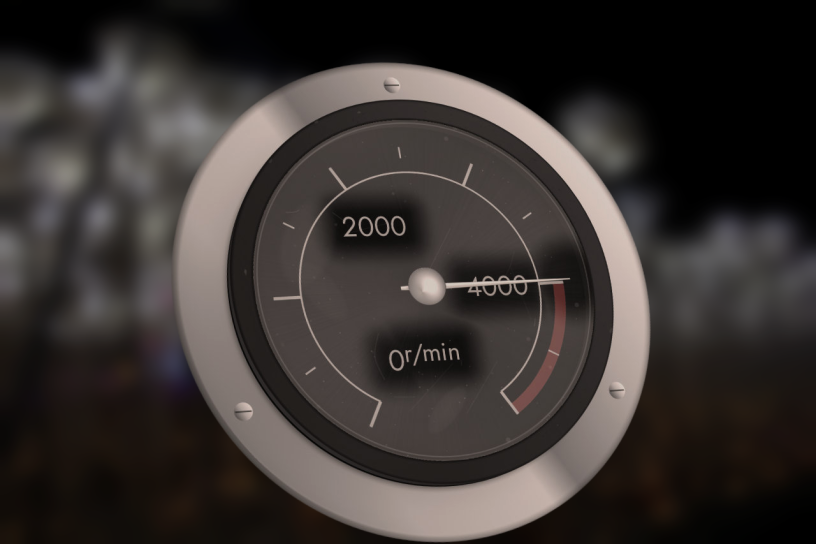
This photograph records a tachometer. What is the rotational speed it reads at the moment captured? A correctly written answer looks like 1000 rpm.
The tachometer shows 4000 rpm
